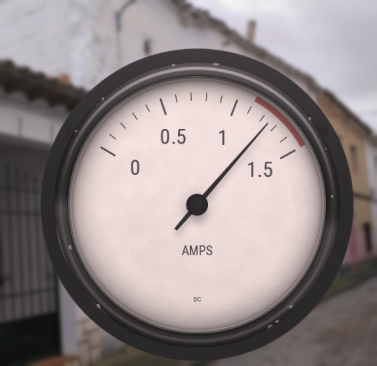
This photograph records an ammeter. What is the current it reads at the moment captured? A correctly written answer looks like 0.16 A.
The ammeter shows 1.25 A
